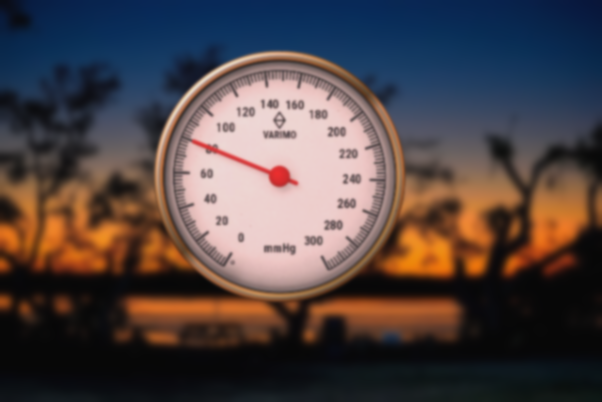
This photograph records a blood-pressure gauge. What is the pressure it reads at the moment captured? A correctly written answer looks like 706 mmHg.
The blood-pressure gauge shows 80 mmHg
